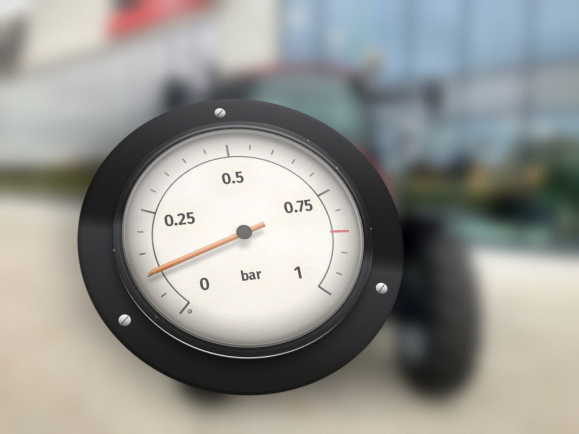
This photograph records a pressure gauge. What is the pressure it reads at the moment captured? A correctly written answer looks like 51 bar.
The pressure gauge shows 0.1 bar
